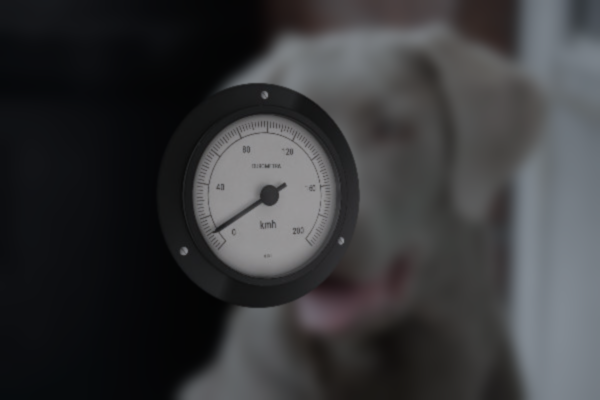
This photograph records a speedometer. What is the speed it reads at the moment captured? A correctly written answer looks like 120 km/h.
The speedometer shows 10 km/h
